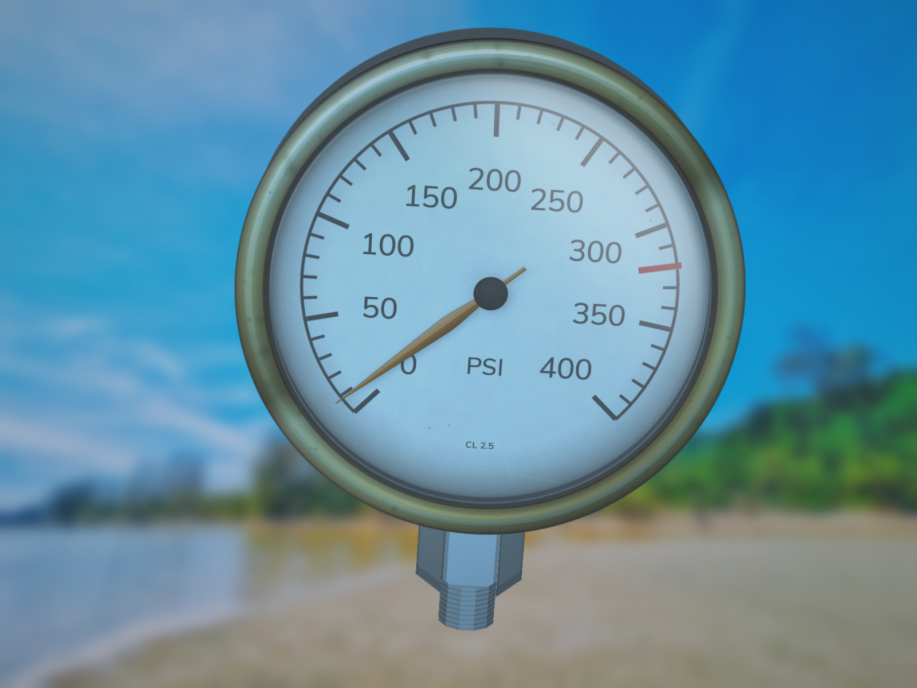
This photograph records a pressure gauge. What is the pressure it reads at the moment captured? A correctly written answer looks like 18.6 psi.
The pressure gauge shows 10 psi
